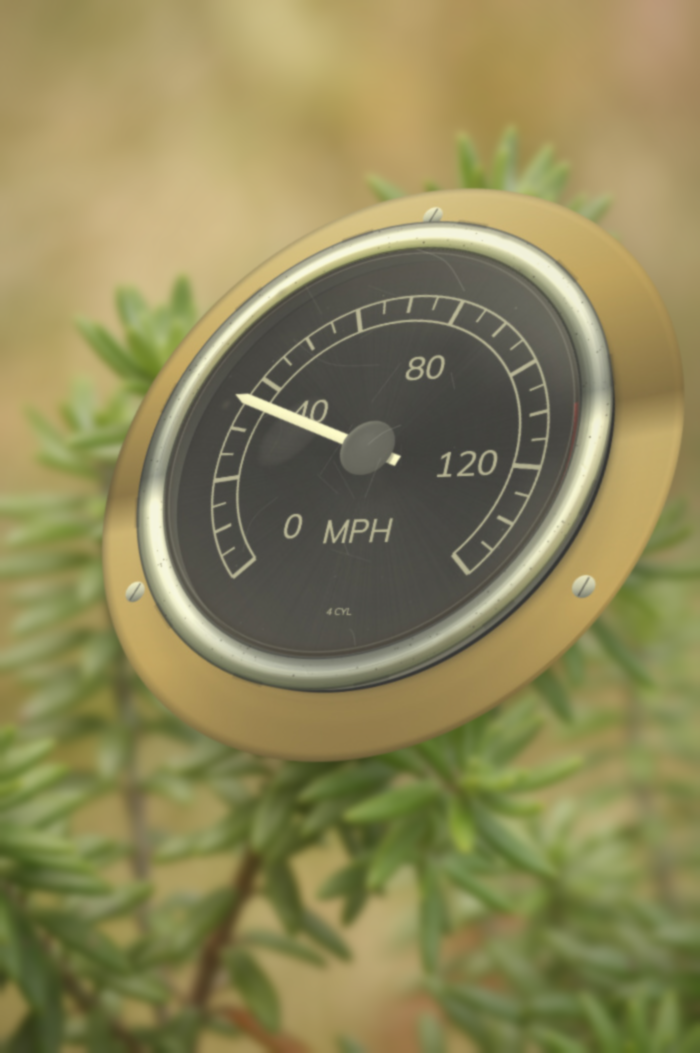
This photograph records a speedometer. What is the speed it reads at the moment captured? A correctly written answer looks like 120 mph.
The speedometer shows 35 mph
